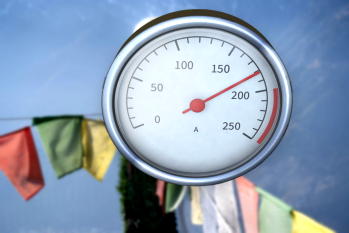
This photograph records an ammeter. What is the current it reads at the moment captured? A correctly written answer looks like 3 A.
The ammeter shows 180 A
